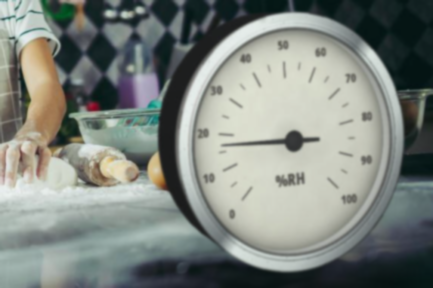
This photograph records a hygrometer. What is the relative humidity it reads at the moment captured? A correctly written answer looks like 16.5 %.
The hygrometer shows 17.5 %
